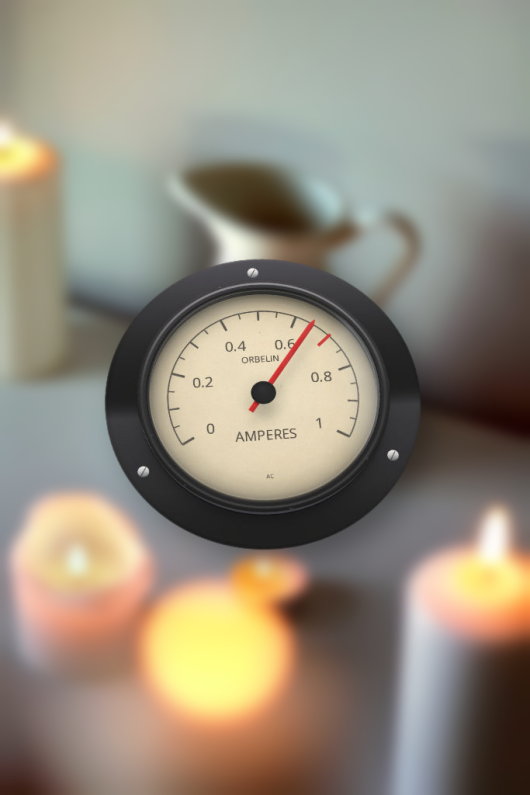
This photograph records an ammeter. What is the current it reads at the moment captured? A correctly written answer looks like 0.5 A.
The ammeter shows 0.65 A
